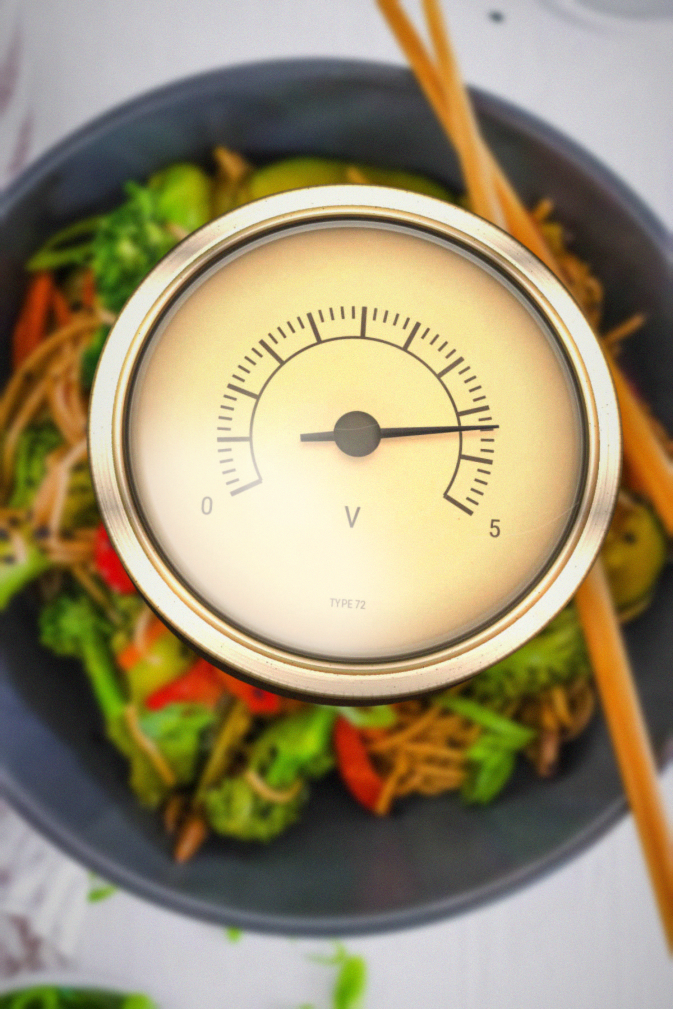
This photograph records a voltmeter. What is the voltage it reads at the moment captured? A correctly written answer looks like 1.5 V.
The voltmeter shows 4.2 V
